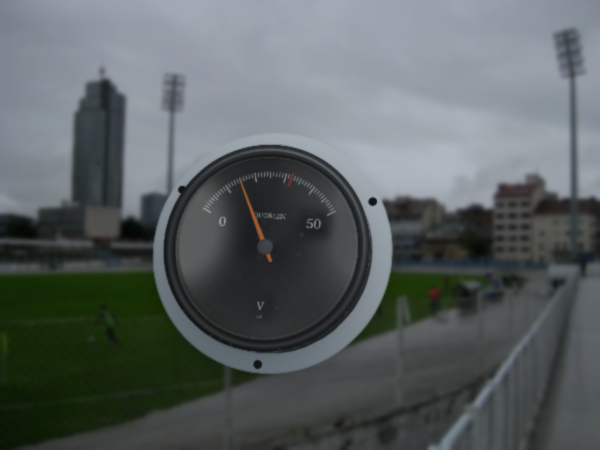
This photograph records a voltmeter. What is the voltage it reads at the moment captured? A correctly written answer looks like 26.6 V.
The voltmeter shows 15 V
